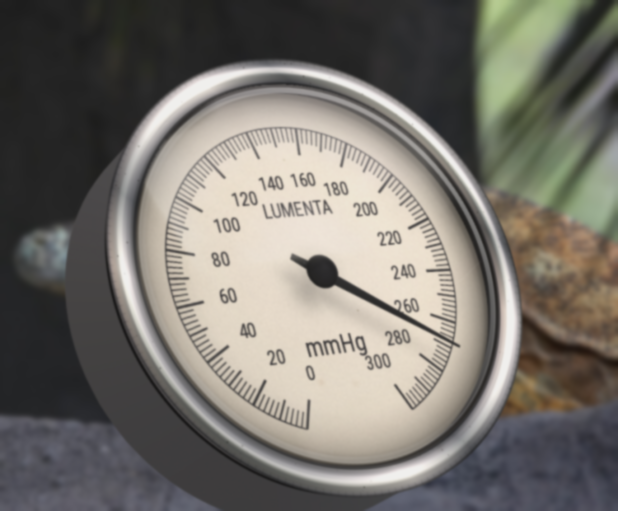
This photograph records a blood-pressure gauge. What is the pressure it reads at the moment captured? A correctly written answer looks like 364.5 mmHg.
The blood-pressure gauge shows 270 mmHg
